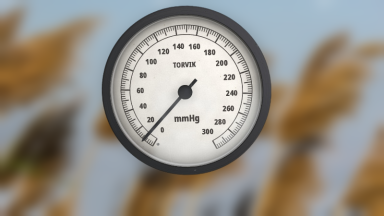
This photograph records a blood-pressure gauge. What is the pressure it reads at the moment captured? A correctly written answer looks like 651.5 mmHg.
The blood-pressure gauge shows 10 mmHg
